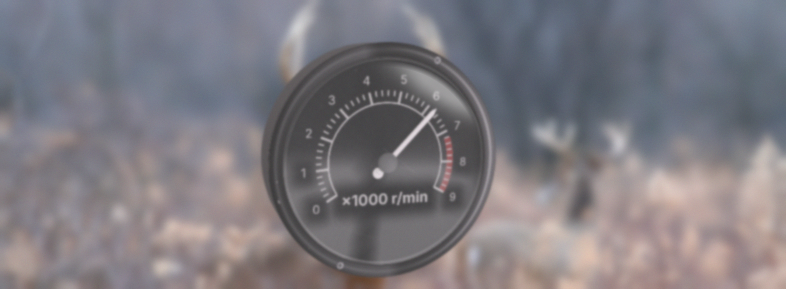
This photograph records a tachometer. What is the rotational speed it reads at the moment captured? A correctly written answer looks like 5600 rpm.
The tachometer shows 6200 rpm
